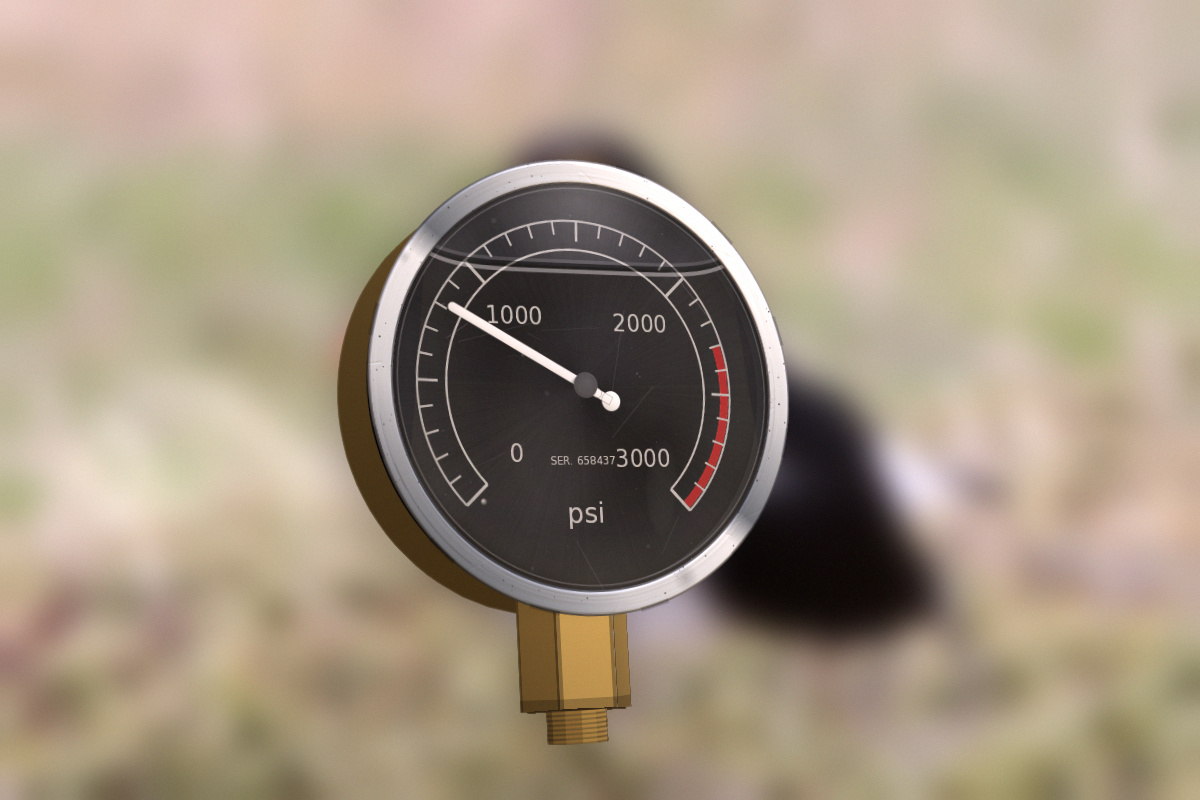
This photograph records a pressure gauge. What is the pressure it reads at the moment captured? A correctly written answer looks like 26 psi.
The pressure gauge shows 800 psi
